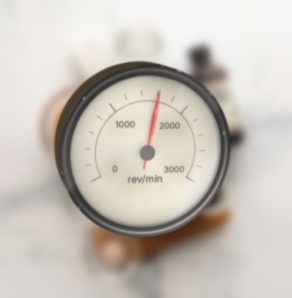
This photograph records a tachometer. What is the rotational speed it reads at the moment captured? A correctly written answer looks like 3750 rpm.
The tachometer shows 1600 rpm
